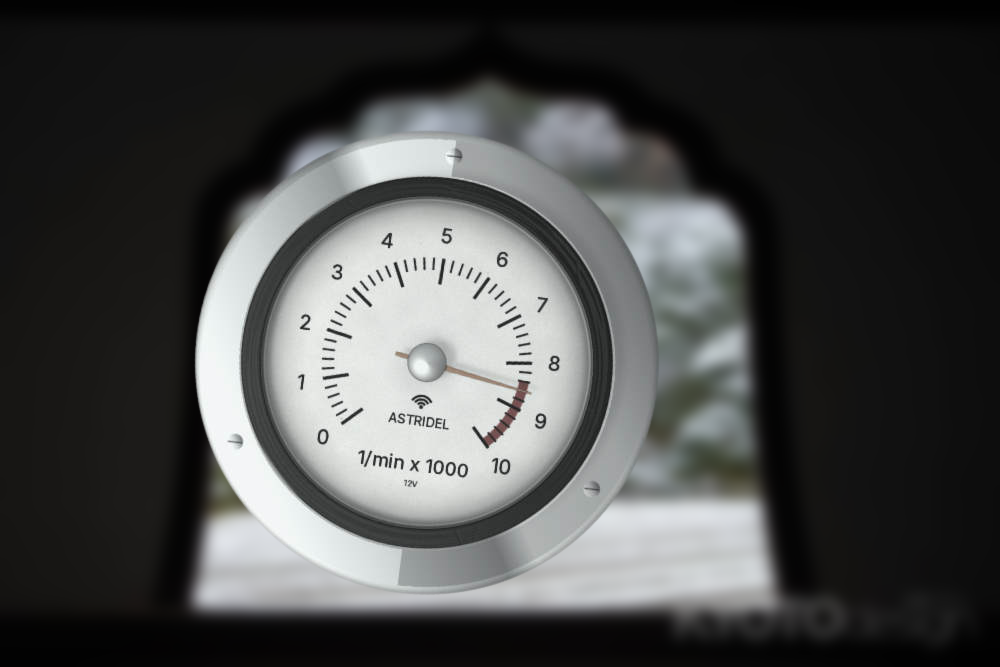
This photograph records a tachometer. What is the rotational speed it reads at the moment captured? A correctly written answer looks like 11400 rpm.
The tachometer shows 8600 rpm
